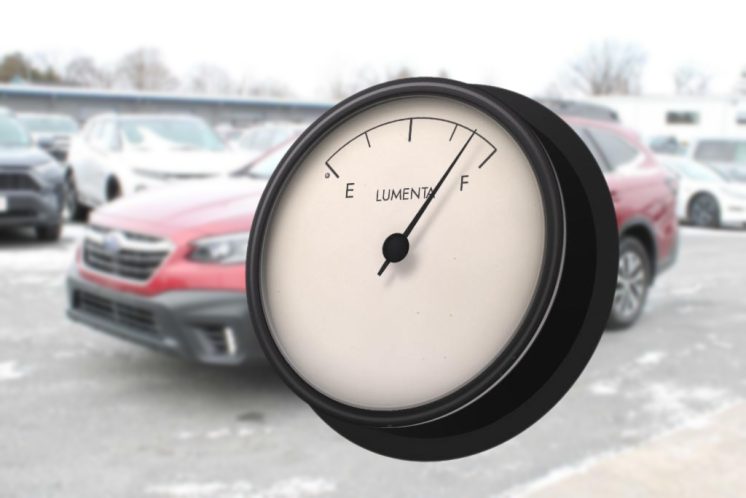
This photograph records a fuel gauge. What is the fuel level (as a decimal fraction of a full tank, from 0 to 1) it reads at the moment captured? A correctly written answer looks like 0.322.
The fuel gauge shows 0.875
